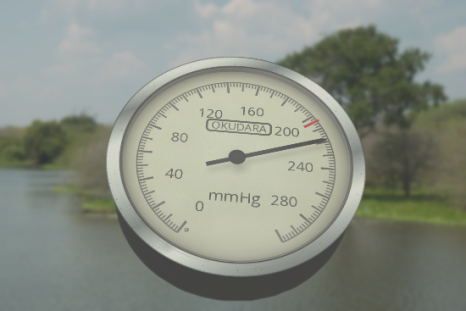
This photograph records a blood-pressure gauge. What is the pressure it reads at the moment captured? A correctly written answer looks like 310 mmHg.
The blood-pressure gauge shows 220 mmHg
